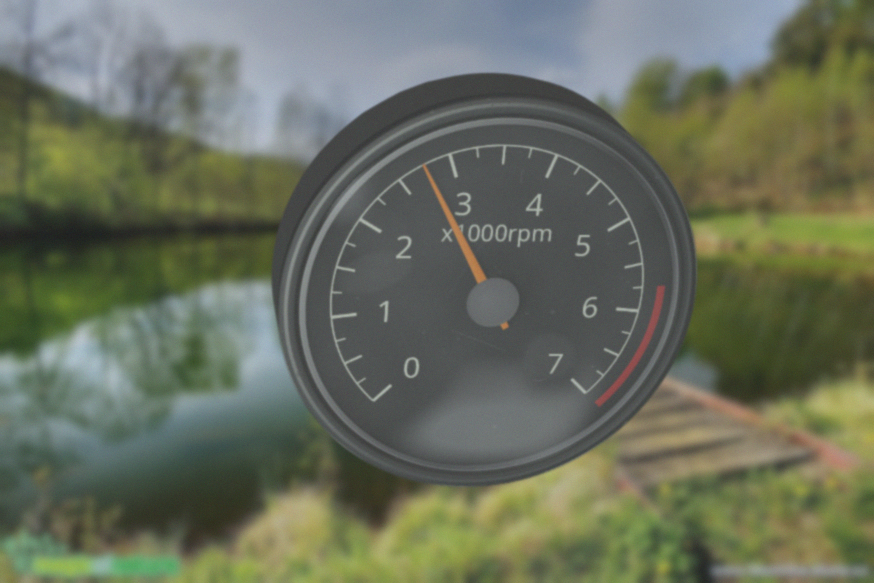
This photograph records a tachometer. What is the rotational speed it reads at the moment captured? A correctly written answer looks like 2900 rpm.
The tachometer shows 2750 rpm
